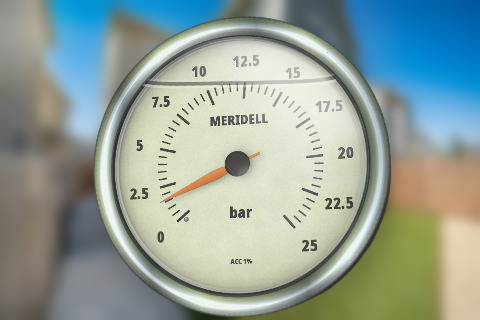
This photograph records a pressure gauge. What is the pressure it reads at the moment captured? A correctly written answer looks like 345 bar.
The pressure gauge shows 1.5 bar
